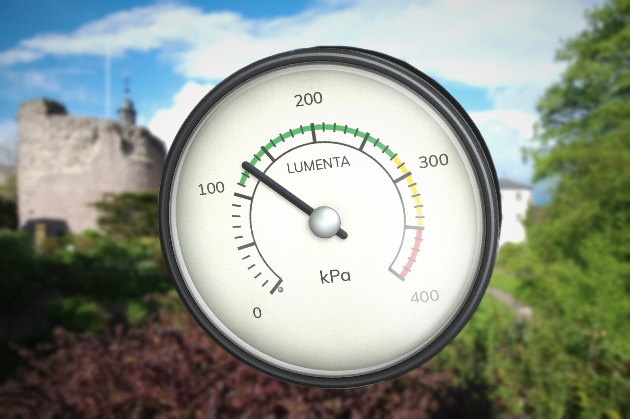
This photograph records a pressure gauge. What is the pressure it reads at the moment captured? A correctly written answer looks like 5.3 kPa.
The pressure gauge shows 130 kPa
